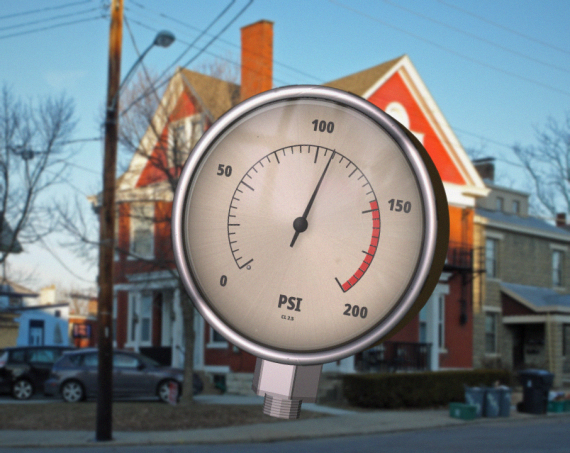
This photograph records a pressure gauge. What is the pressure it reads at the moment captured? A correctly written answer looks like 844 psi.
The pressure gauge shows 110 psi
